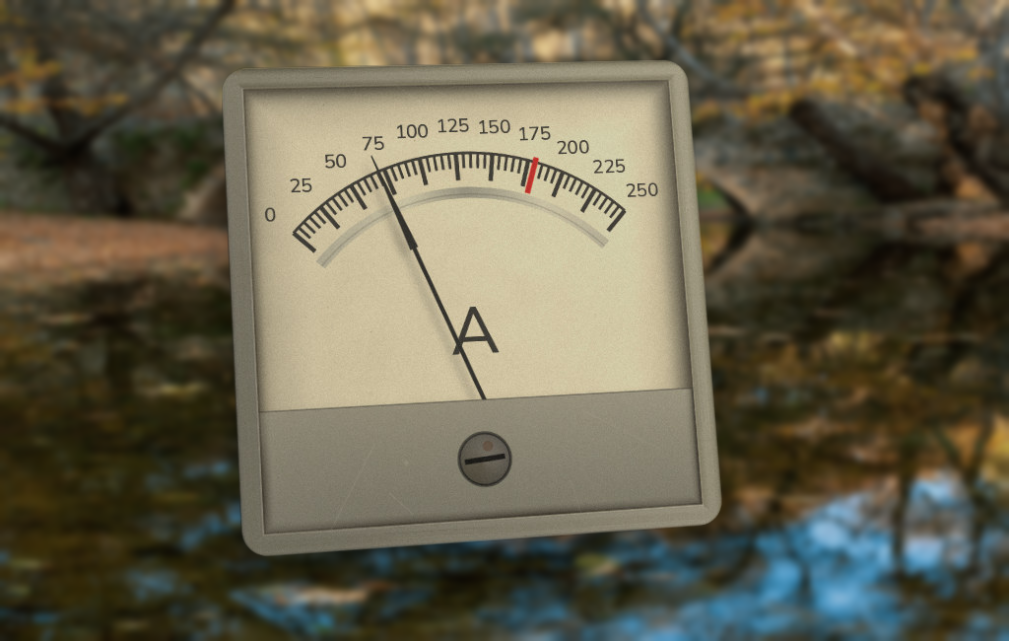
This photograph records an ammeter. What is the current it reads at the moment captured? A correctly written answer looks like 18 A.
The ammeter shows 70 A
